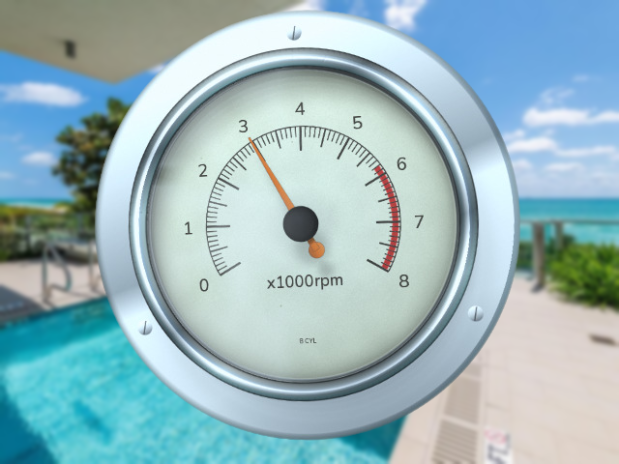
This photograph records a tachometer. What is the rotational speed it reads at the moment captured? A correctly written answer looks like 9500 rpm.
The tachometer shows 3000 rpm
